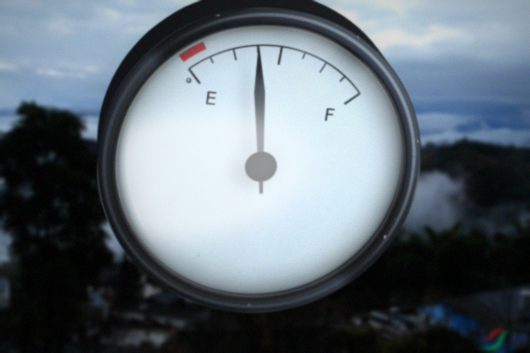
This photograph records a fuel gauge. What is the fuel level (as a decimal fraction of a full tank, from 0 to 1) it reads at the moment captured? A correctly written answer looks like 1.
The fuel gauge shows 0.375
